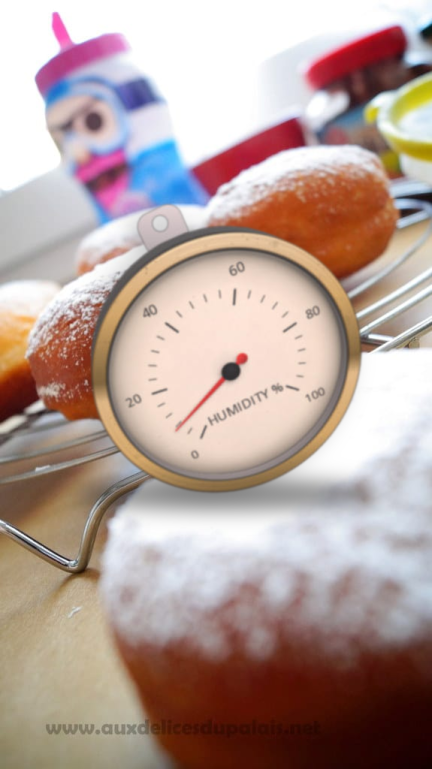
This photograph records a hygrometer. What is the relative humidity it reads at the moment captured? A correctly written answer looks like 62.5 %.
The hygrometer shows 8 %
